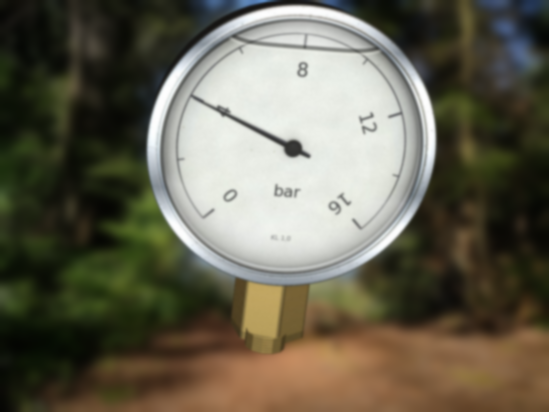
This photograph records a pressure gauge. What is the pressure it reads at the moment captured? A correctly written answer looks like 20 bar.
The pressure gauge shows 4 bar
